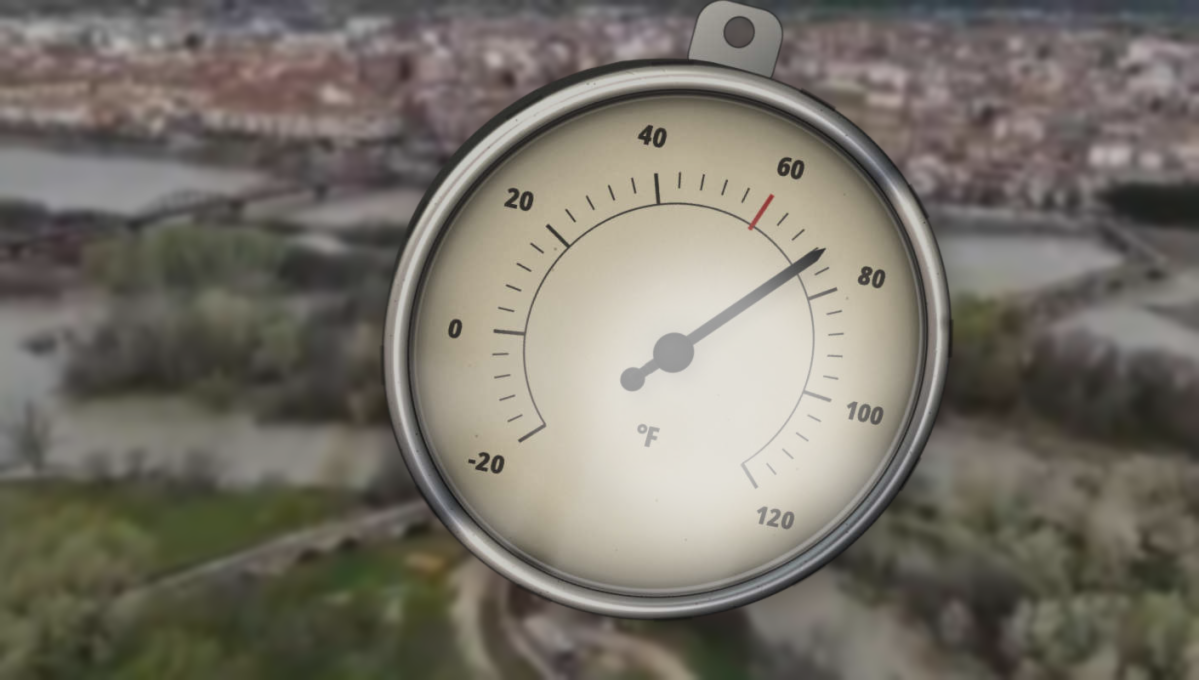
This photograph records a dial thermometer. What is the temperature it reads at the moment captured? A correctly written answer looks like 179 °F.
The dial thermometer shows 72 °F
